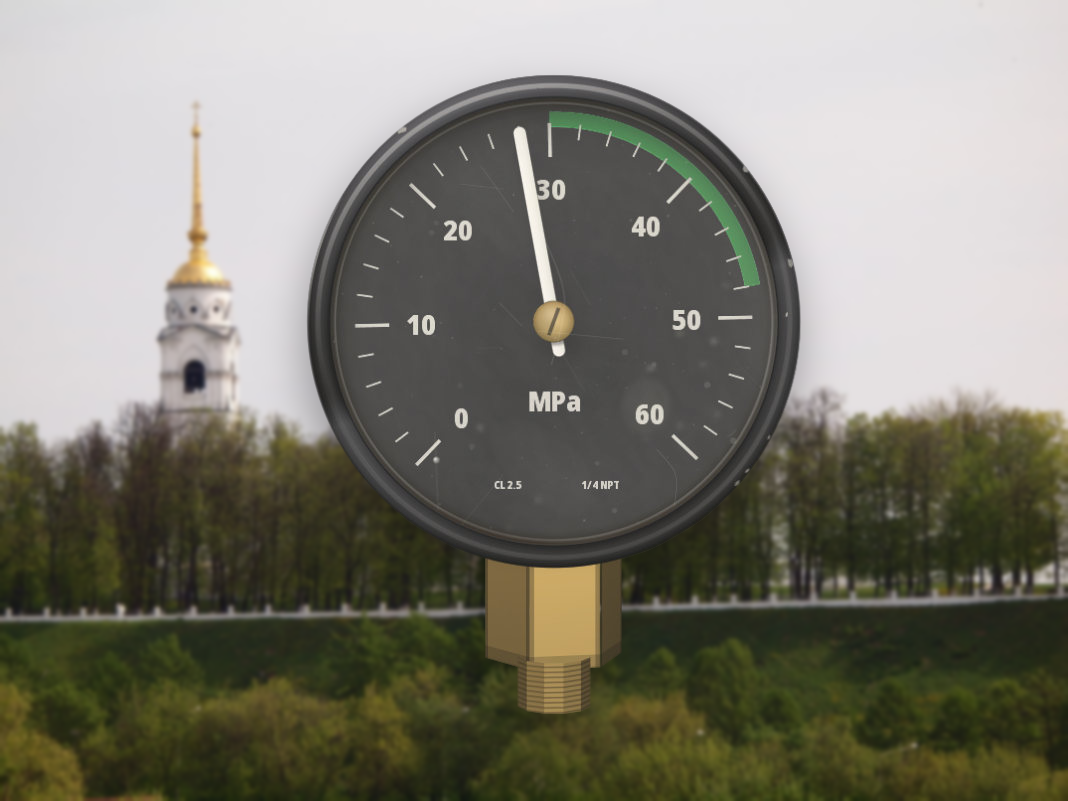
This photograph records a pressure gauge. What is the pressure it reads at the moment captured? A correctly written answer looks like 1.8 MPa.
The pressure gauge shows 28 MPa
